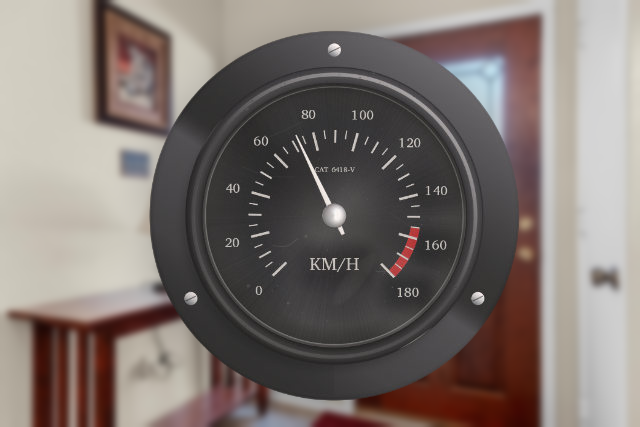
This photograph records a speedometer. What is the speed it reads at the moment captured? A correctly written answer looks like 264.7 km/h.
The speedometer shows 72.5 km/h
